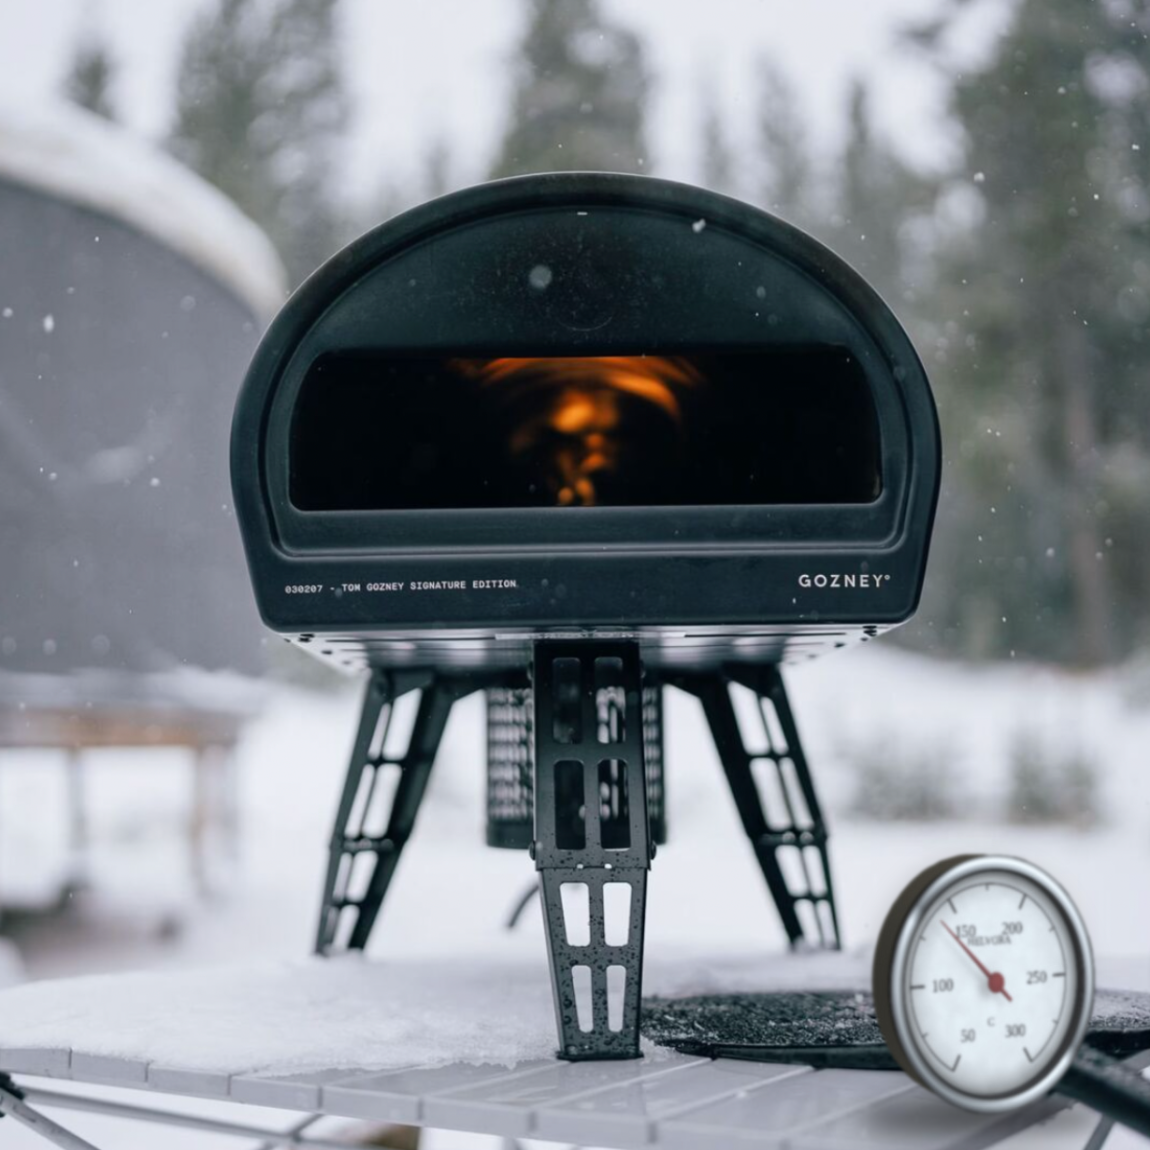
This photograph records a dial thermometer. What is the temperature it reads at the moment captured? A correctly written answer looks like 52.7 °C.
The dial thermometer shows 137.5 °C
